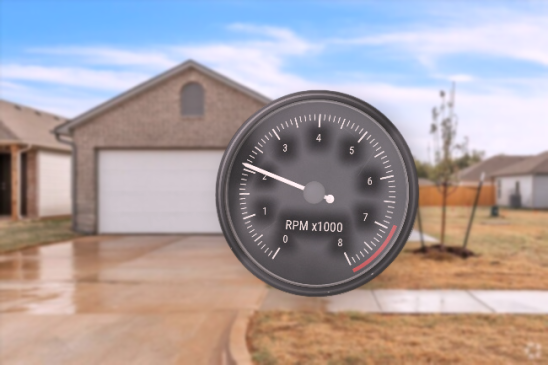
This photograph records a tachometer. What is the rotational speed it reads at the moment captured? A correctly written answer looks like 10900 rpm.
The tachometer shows 2100 rpm
